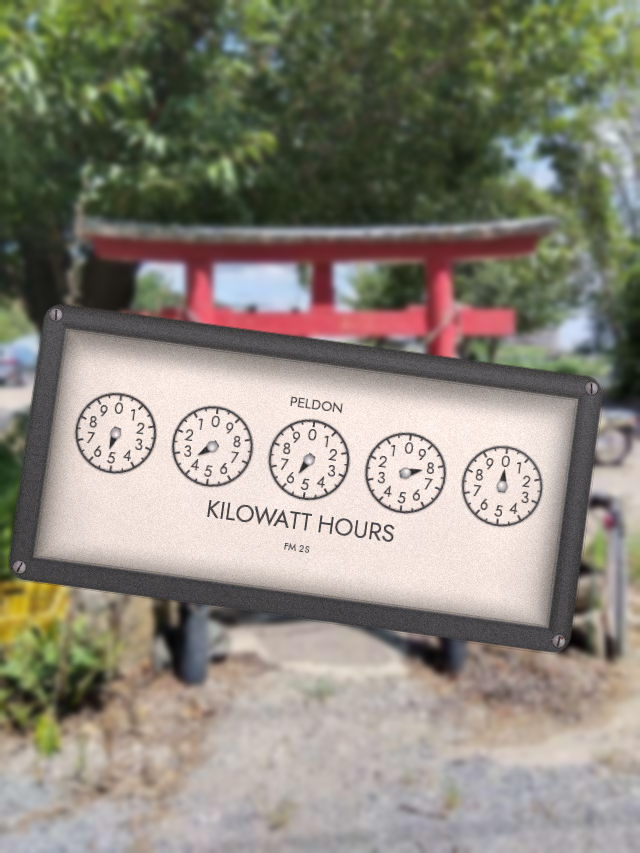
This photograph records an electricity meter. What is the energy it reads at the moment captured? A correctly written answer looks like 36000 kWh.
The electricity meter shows 53580 kWh
